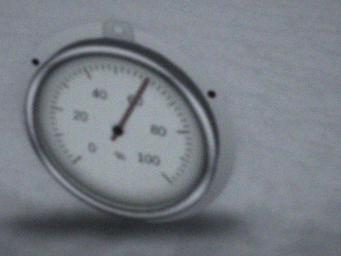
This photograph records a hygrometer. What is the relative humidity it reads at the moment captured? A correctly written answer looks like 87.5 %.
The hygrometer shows 60 %
